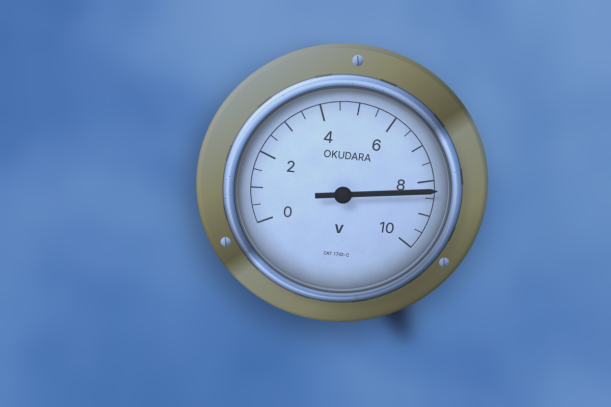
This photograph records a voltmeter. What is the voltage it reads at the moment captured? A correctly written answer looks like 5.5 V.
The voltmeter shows 8.25 V
